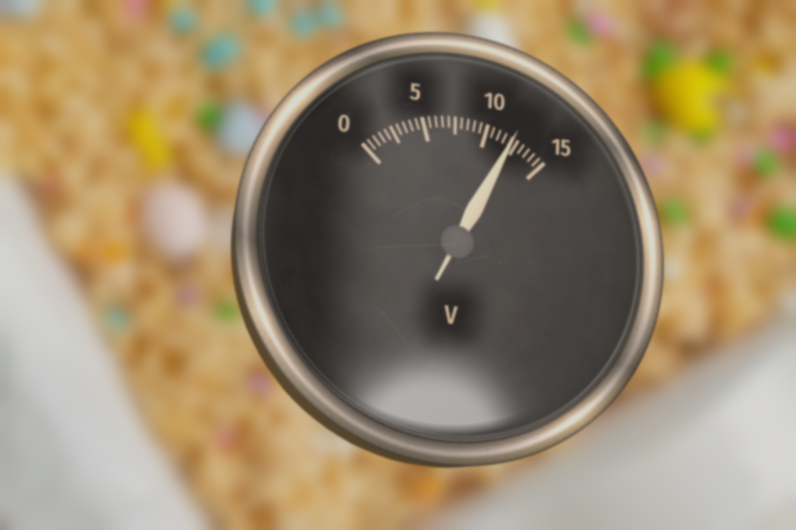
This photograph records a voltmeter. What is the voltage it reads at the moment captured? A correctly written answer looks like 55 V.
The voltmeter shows 12 V
